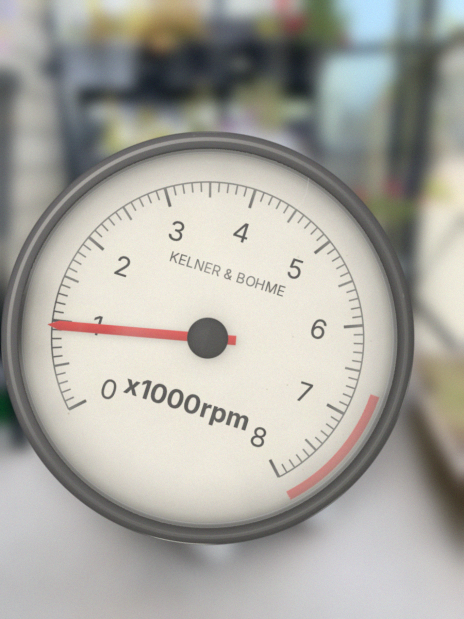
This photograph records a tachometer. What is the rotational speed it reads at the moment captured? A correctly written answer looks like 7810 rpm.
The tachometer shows 950 rpm
